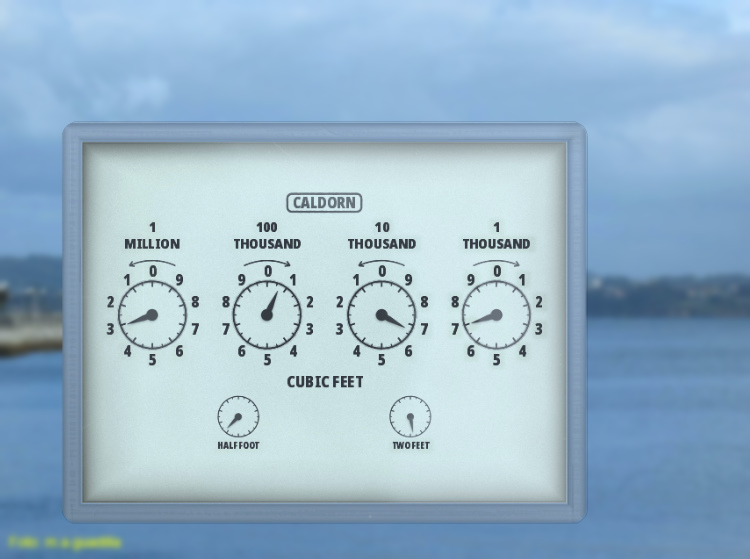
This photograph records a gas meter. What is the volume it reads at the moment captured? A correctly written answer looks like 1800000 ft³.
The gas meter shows 306700 ft³
